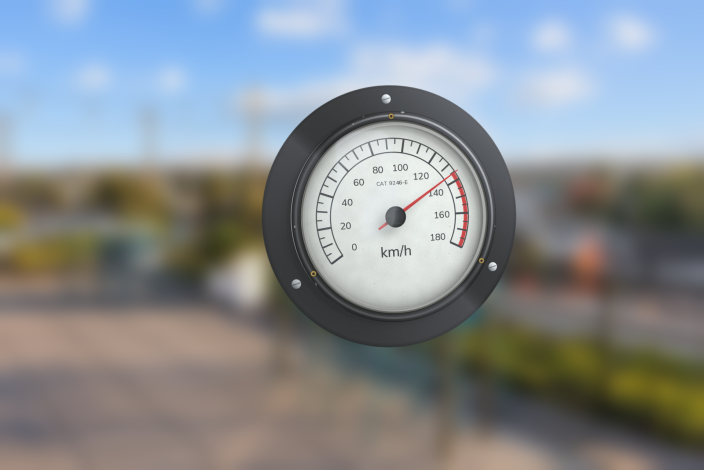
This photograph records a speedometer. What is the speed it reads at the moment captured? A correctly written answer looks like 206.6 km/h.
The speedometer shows 135 km/h
